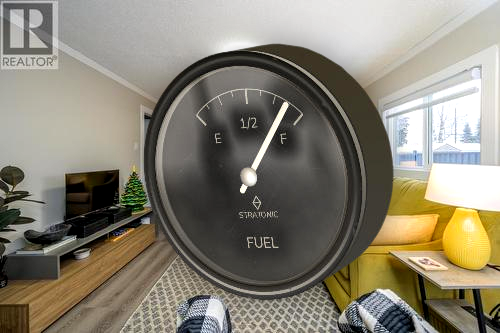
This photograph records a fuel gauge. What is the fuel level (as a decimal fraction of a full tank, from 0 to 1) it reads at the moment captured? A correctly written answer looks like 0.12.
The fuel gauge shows 0.875
